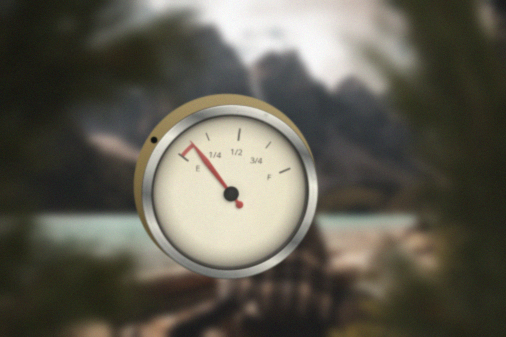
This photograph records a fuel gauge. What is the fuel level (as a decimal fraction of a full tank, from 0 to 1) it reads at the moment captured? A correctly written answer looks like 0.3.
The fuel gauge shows 0.125
